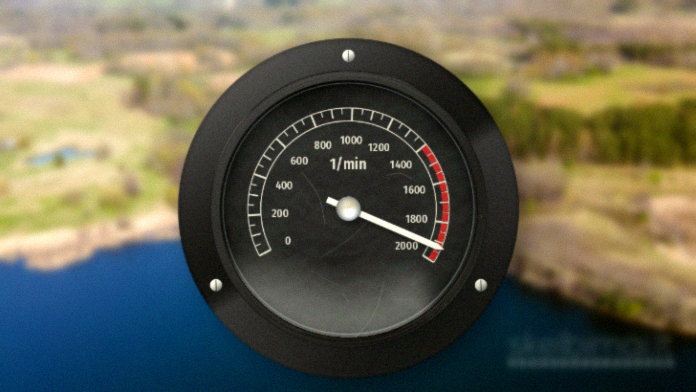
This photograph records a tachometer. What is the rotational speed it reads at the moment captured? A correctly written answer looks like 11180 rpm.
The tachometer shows 1925 rpm
